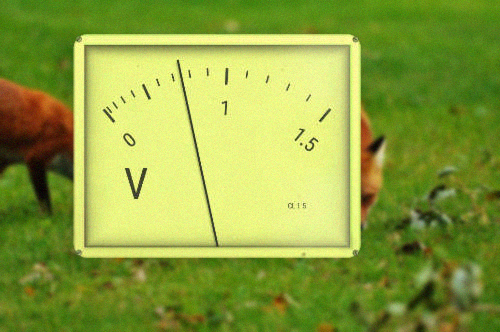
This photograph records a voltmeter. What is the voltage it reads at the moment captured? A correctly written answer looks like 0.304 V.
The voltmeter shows 0.75 V
